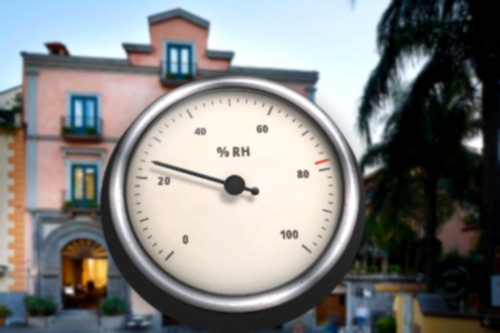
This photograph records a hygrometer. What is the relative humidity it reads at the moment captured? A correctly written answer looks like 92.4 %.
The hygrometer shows 24 %
